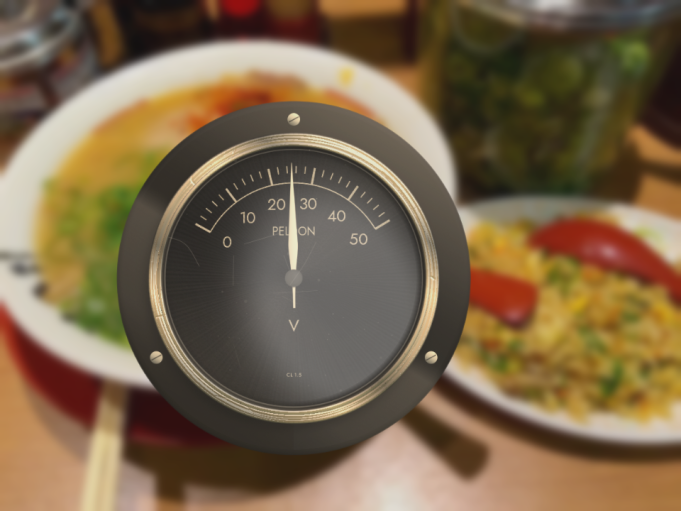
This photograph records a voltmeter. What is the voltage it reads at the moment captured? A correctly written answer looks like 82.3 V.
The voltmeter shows 25 V
